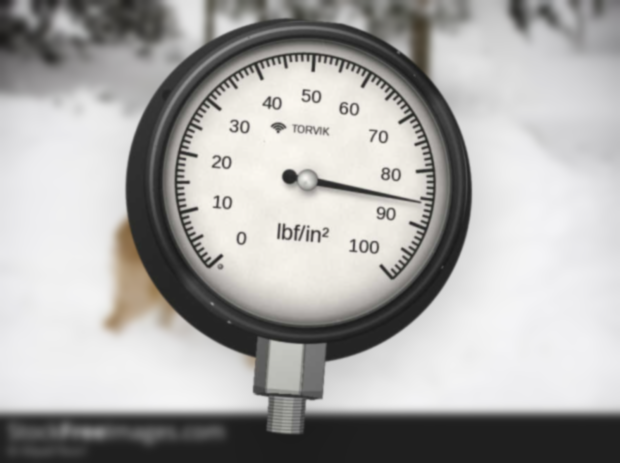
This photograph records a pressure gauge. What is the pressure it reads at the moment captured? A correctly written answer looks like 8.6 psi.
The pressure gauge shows 86 psi
